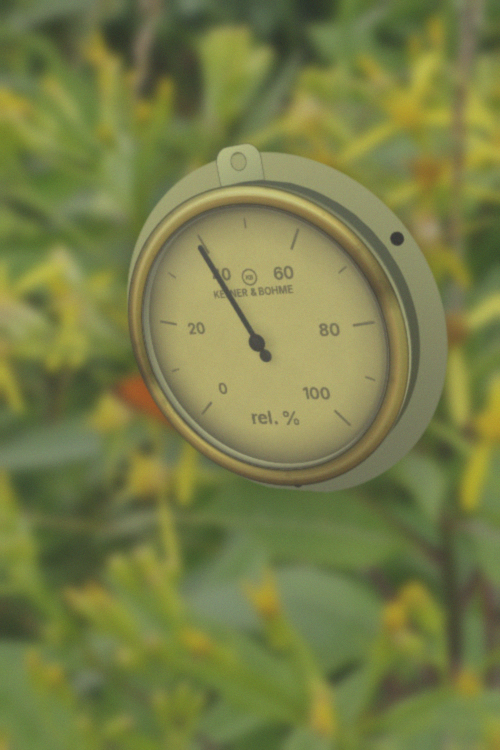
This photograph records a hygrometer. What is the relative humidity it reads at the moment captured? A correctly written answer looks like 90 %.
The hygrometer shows 40 %
